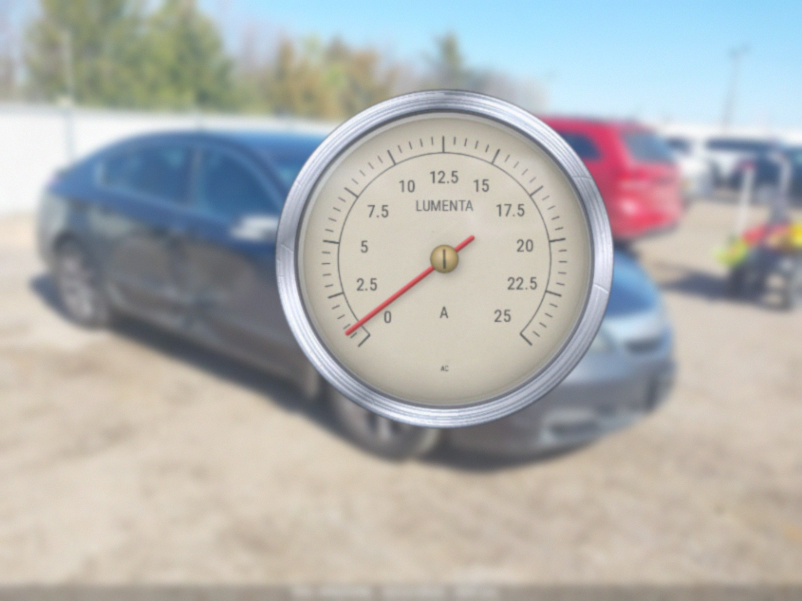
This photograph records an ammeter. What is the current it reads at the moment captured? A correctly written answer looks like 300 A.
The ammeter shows 0.75 A
